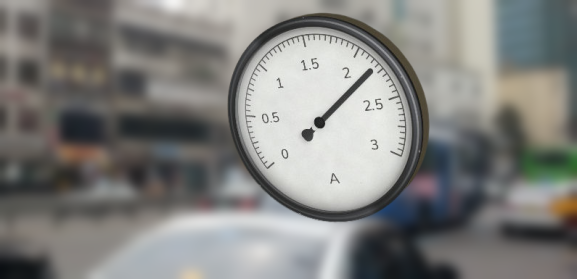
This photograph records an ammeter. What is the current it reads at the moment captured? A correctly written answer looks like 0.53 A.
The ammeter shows 2.2 A
